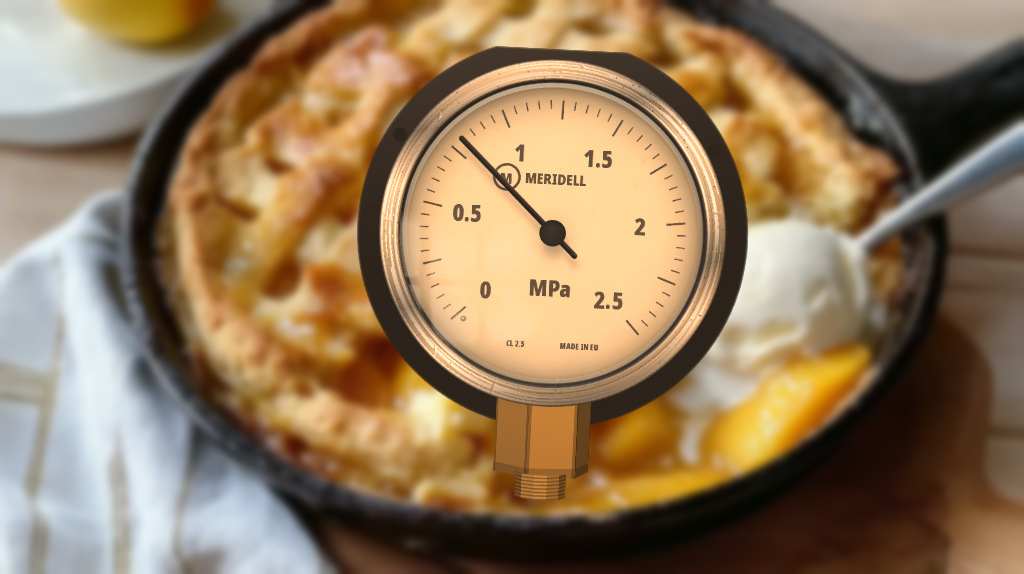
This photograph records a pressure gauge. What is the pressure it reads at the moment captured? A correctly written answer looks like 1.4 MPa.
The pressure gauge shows 0.8 MPa
